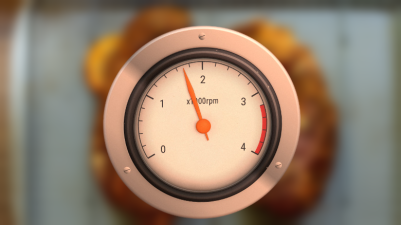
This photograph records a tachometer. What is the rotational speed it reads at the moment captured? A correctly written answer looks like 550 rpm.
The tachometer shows 1700 rpm
